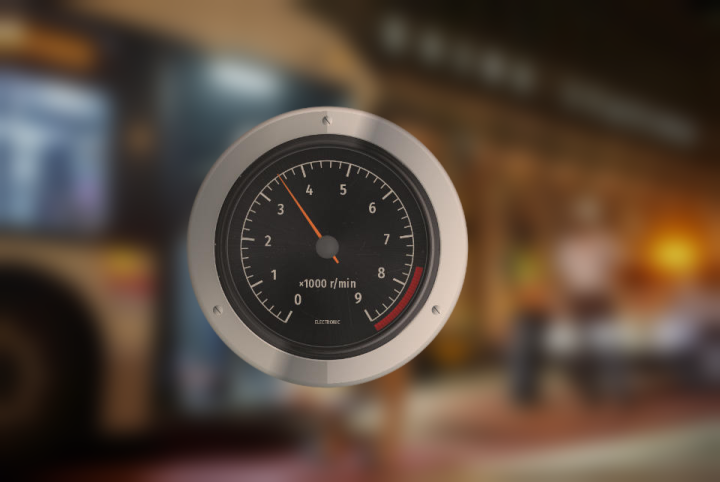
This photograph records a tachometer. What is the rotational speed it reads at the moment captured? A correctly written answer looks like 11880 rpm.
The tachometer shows 3500 rpm
